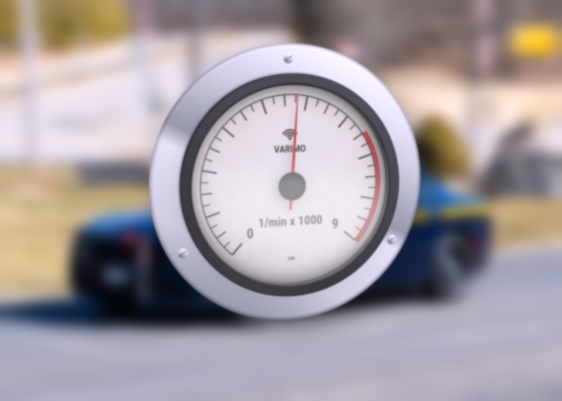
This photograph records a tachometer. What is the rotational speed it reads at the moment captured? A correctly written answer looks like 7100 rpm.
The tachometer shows 4750 rpm
